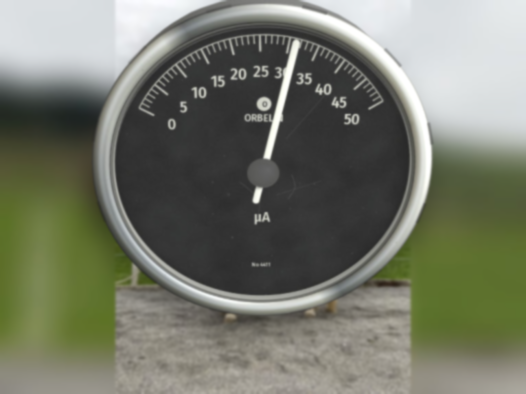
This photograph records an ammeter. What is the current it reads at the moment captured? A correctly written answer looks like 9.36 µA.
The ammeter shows 31 µA
